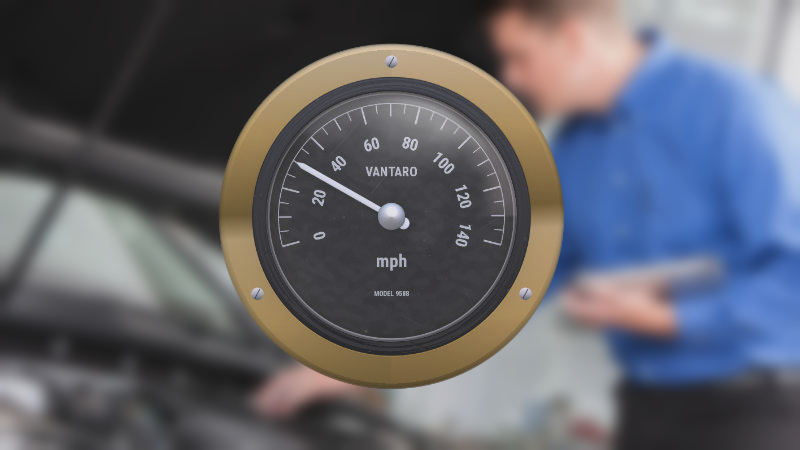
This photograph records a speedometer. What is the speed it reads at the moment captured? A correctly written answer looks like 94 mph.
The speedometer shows 30 mph
